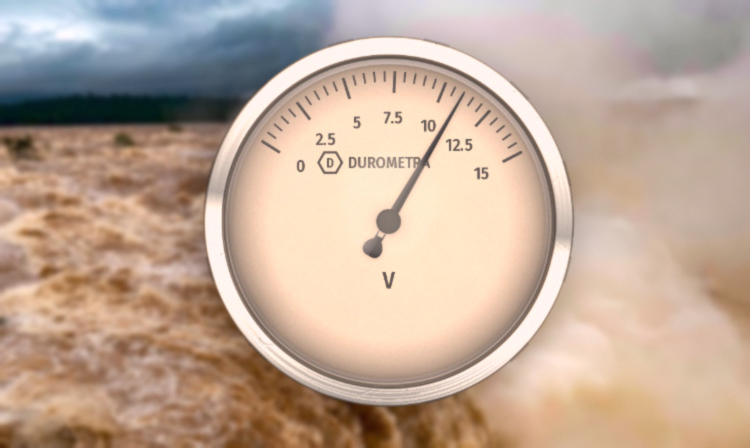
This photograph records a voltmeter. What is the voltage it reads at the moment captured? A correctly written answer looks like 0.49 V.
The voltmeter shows 11 V
